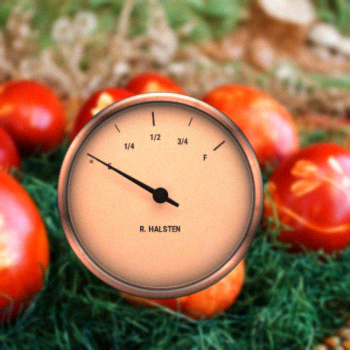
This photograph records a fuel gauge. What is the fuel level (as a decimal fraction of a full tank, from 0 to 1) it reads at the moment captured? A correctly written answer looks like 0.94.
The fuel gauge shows 0
